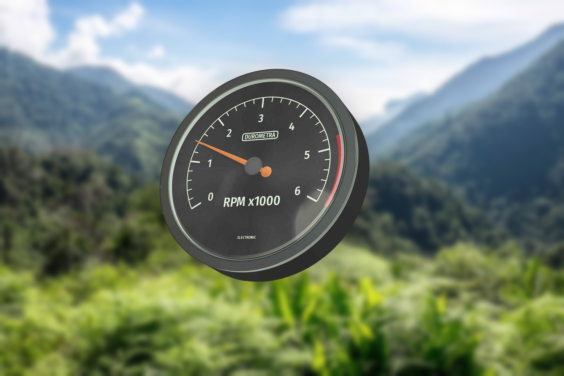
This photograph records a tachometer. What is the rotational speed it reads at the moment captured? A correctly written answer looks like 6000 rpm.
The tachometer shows 1400 rpm
